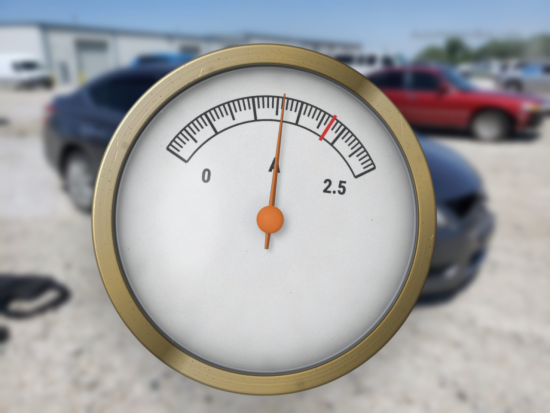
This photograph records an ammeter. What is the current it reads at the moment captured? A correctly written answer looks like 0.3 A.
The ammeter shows 1.3 A
